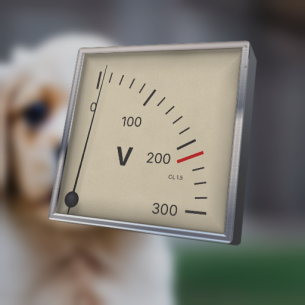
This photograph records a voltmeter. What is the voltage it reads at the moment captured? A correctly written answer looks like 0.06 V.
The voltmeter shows 10 V
